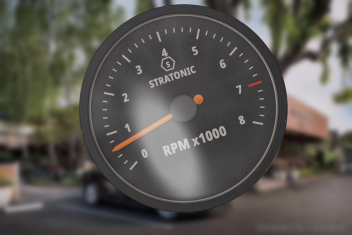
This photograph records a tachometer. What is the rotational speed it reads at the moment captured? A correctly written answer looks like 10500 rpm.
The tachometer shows 600 rpm
